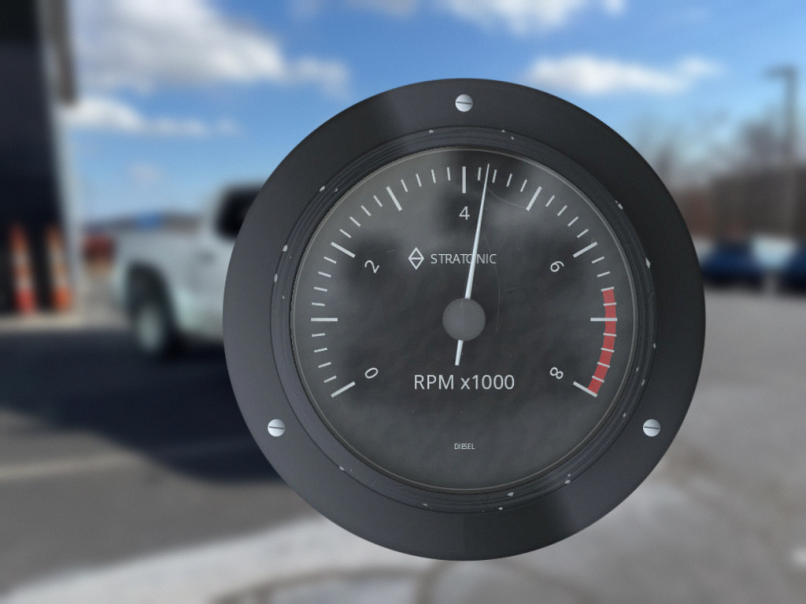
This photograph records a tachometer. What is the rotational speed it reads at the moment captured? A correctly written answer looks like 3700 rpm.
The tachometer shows 4300 rpm
